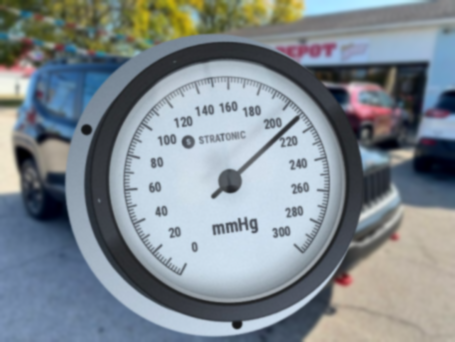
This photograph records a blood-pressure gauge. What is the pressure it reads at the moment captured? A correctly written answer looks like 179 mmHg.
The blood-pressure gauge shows 210 mmHg
